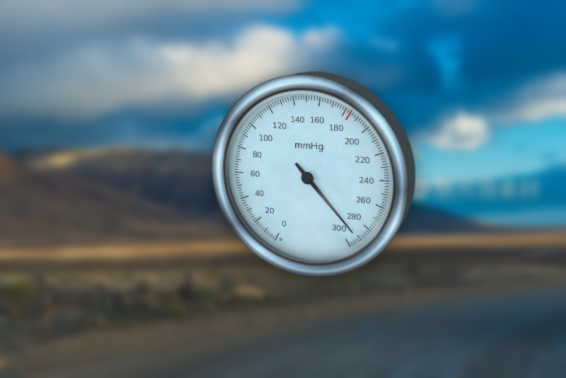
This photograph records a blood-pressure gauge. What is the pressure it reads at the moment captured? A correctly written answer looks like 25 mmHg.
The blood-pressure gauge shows 290 mmHg
